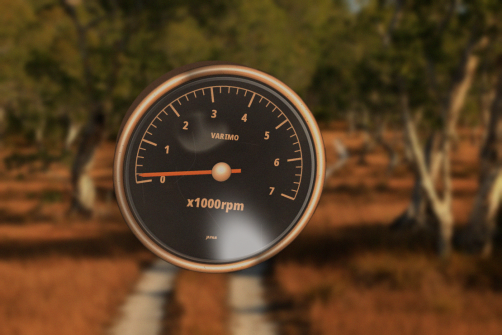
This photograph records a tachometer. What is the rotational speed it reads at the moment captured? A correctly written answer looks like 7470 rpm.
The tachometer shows 200 rpm
